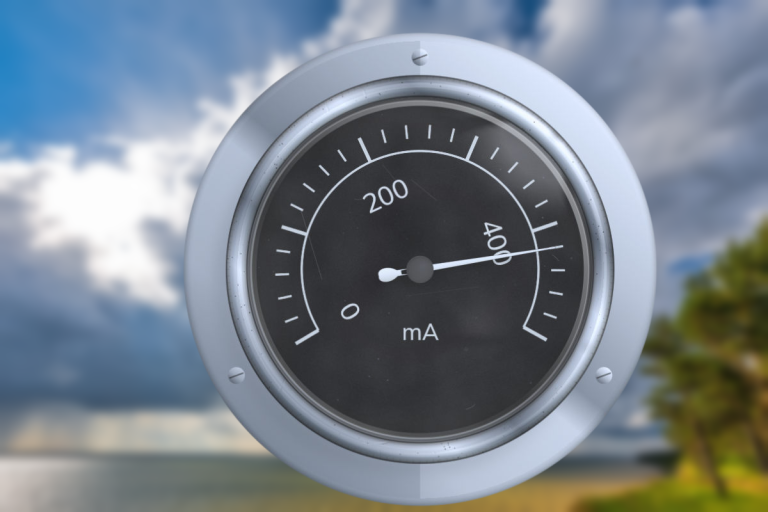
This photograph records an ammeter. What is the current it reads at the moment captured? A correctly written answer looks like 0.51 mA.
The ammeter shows 420 mA
